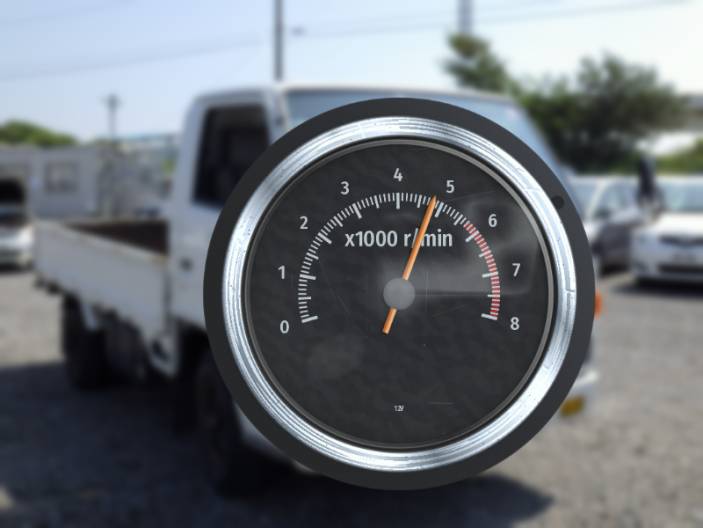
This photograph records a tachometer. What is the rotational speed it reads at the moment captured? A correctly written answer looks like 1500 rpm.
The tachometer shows 4800 rpm
